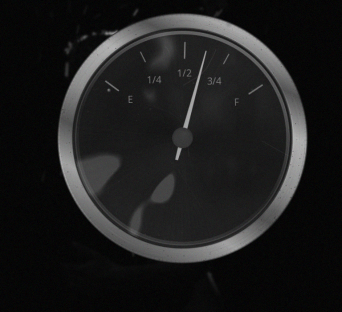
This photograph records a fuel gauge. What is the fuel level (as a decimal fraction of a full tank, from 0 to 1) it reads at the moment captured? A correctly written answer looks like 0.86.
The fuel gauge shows 0.625
